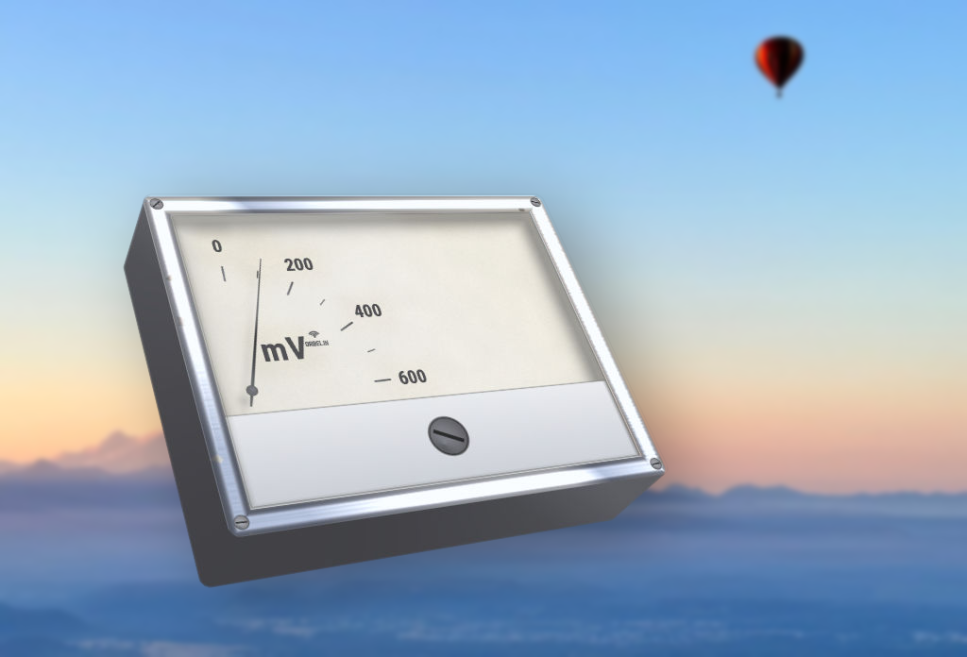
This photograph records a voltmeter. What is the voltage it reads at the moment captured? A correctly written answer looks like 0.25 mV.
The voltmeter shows 100 mV
